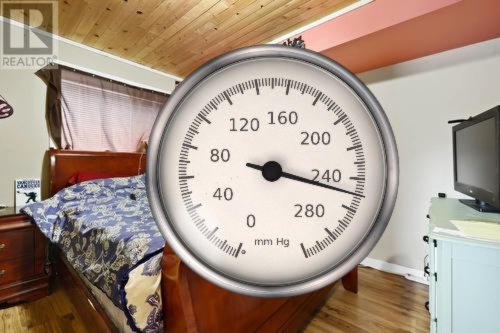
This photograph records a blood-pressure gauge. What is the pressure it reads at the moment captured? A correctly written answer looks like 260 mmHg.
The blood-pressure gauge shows 250 mmHg
